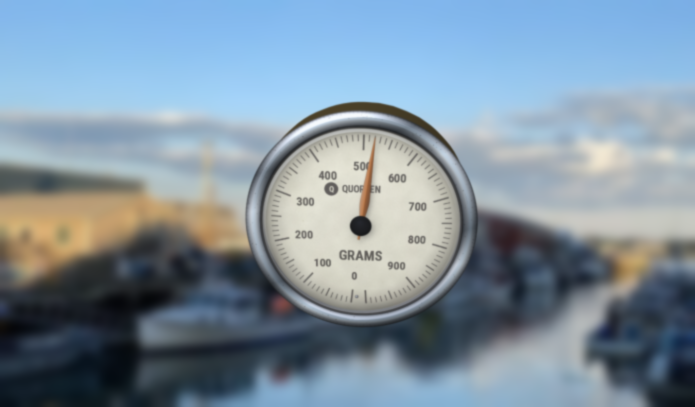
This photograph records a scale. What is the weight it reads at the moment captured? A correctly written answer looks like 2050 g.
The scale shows 520 g
